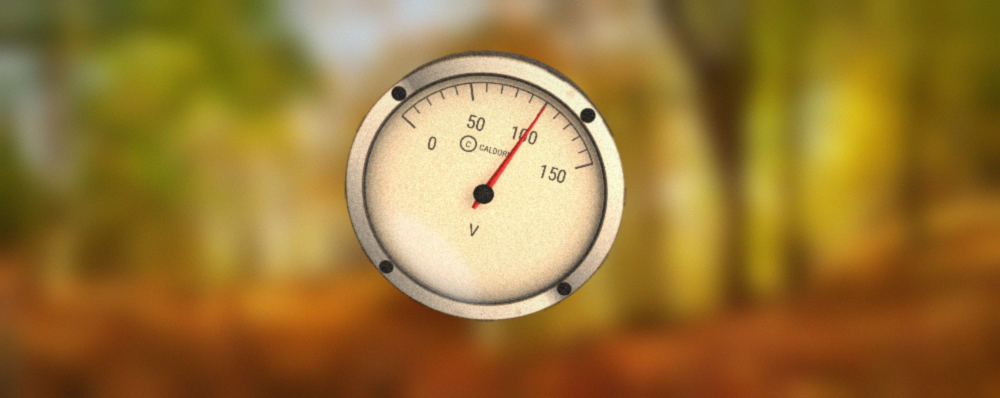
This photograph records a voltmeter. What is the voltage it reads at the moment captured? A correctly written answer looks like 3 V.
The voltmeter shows 100 V
